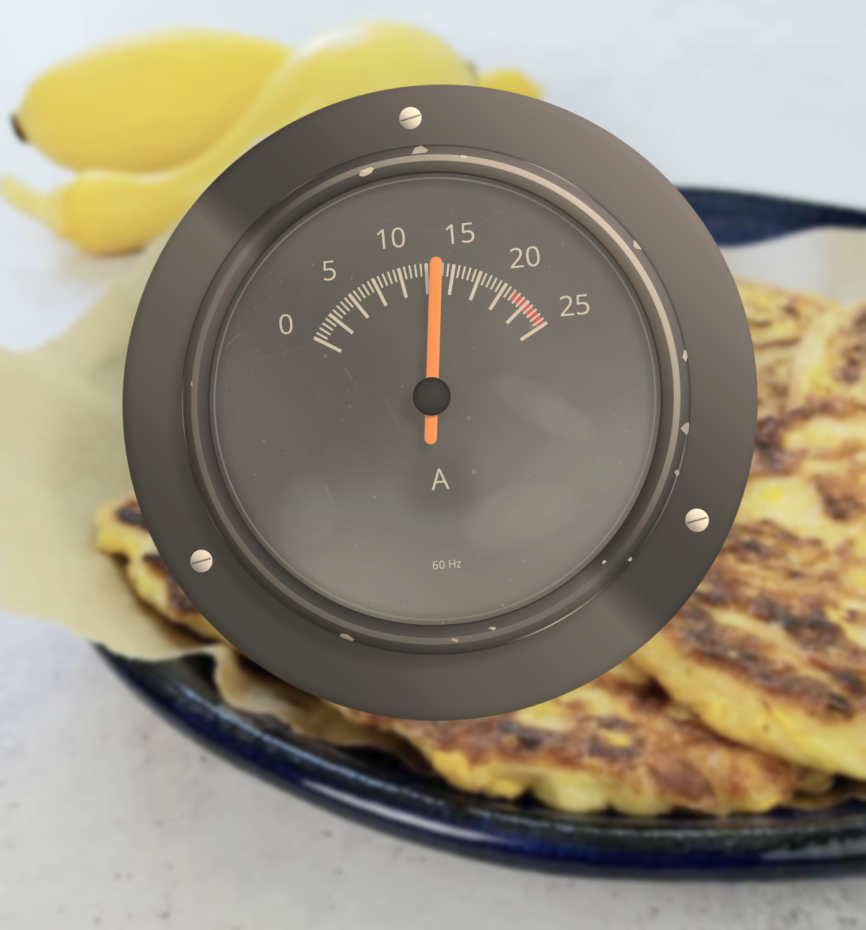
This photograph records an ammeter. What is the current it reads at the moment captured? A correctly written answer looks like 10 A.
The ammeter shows 13.5 A
